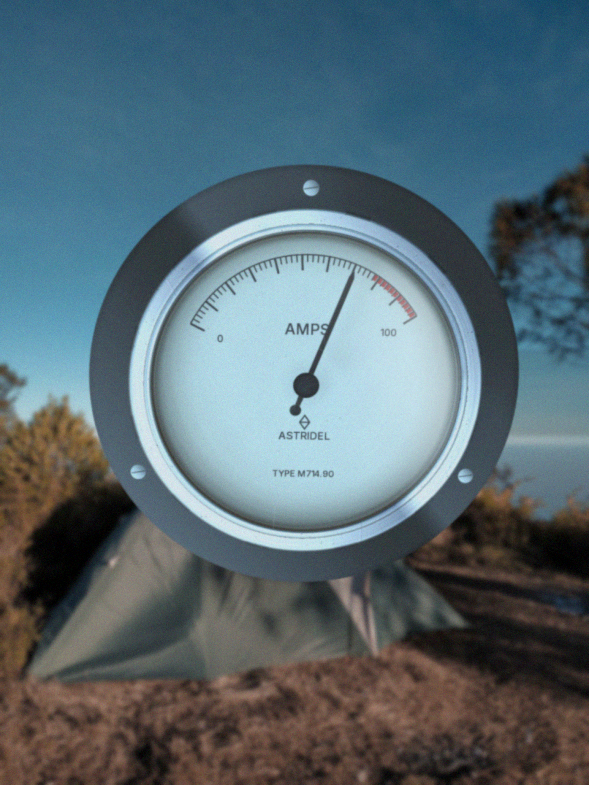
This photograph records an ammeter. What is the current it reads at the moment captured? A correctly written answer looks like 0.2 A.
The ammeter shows 70 A
